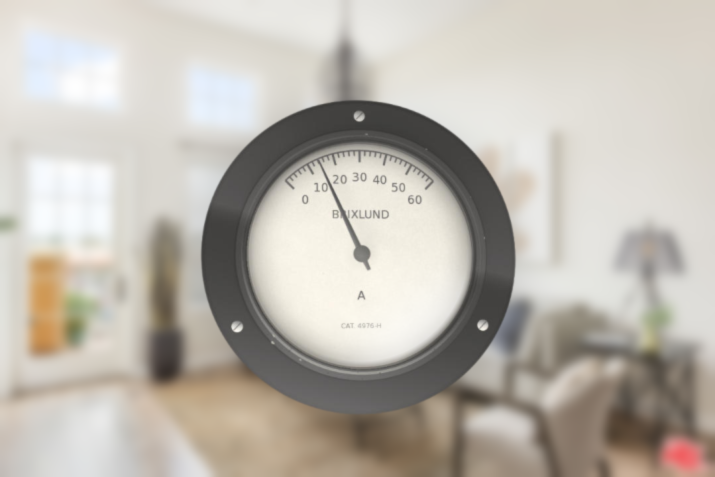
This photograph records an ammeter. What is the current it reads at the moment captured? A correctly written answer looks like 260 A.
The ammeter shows 14 A
